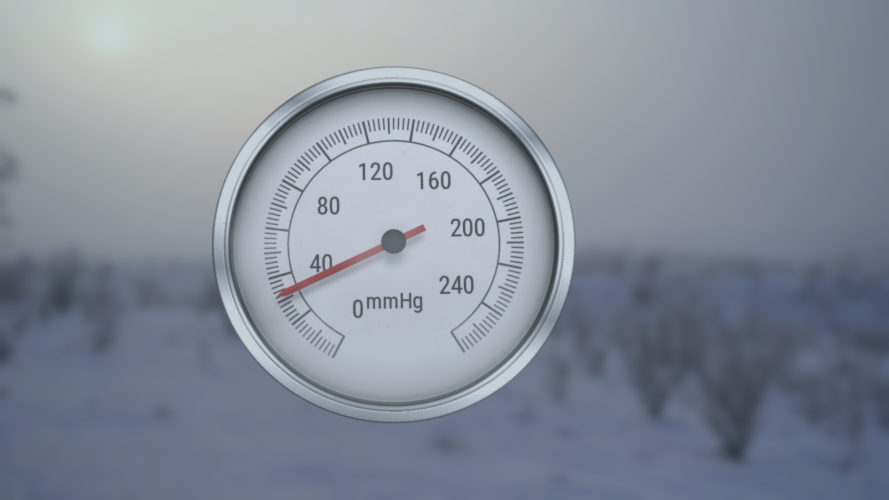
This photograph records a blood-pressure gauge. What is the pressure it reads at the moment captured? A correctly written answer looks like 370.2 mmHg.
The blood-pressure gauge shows 32 mmHg
